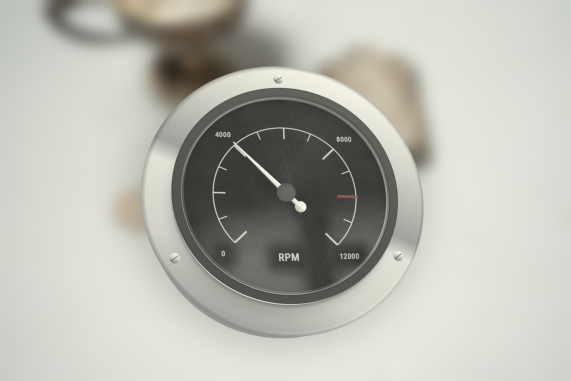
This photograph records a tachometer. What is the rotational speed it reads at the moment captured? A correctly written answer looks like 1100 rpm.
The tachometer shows 4000 rpm
